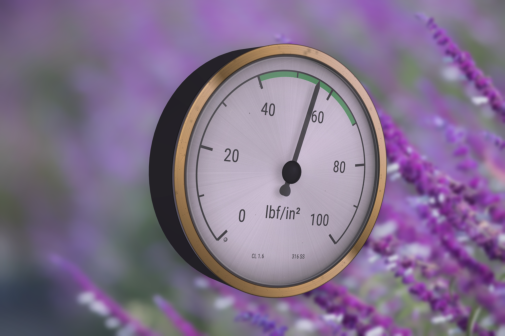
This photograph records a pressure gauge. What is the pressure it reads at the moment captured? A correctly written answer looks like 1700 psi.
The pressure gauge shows 55 psi
